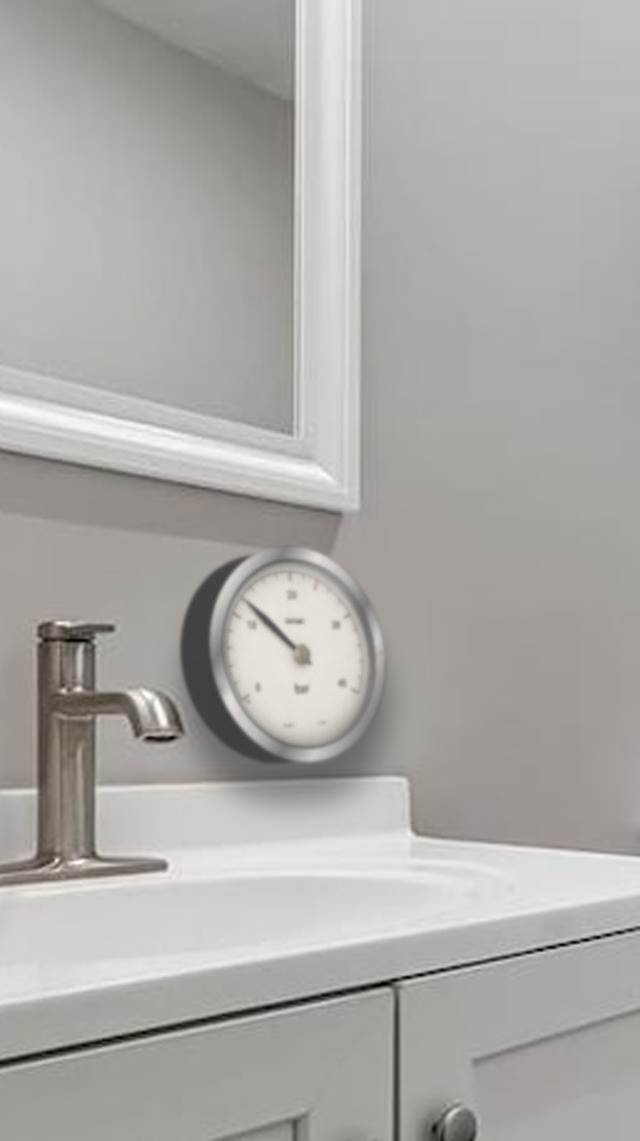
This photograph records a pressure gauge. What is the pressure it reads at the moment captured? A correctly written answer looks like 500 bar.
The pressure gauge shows 12 bar
